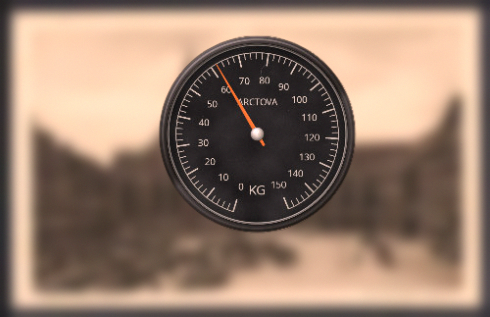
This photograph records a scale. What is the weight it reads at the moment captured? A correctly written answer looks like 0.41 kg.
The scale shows 62 kg
